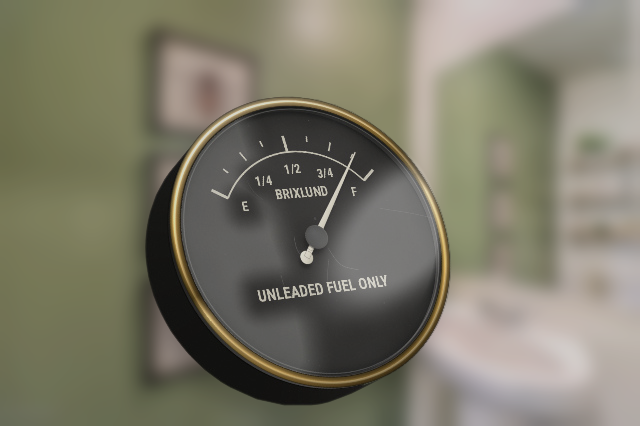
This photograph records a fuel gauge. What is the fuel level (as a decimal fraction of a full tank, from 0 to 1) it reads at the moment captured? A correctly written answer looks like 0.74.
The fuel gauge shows 0.875
